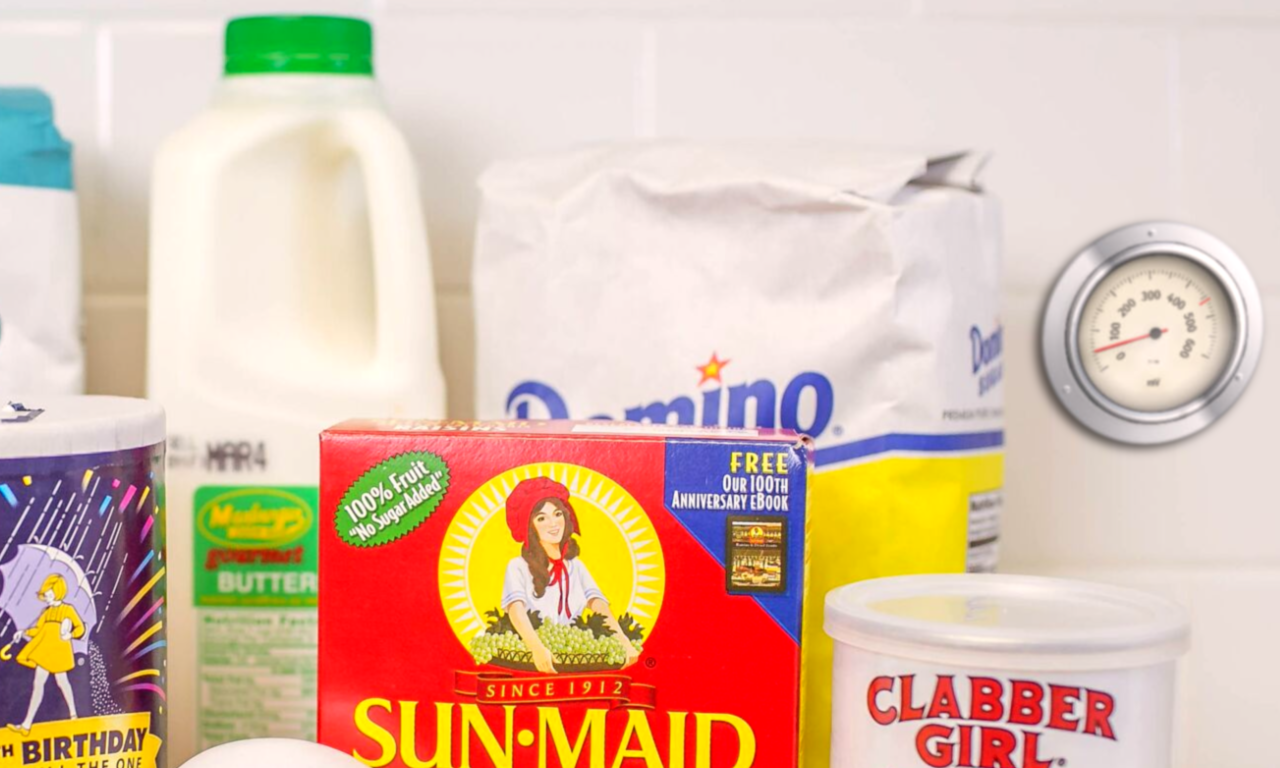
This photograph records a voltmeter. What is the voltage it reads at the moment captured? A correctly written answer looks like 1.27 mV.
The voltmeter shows 50 mV
